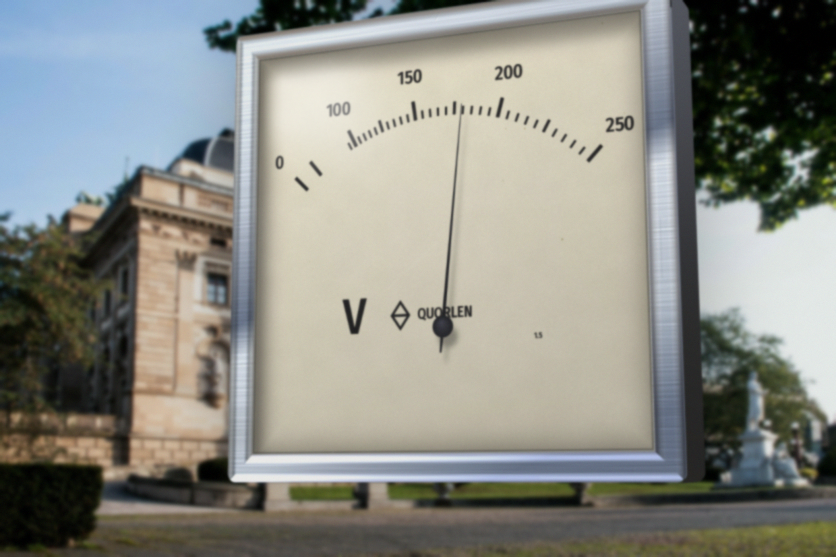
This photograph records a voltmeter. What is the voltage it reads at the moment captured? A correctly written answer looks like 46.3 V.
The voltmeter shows 180 V
